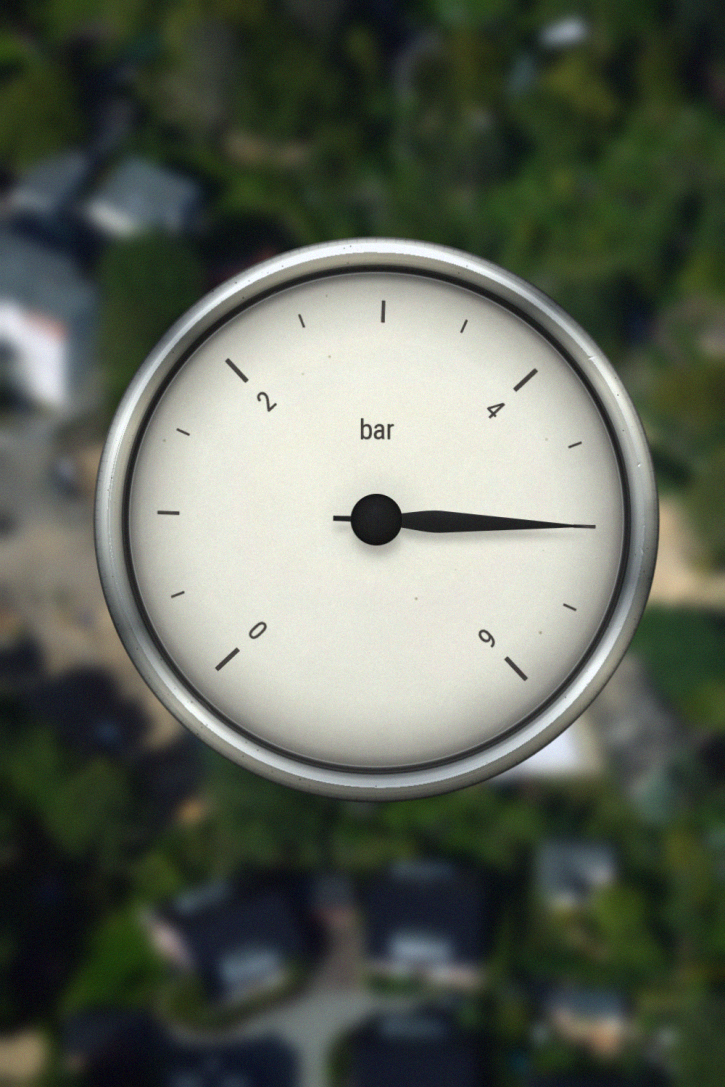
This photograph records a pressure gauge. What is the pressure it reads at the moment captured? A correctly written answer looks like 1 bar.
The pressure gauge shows 5 bar
